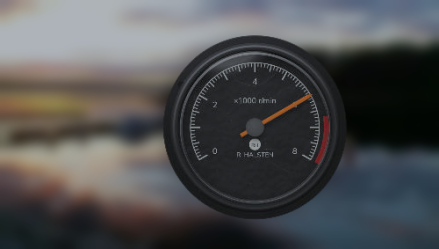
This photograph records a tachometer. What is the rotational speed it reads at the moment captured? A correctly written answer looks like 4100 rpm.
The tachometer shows 6000 rpm
